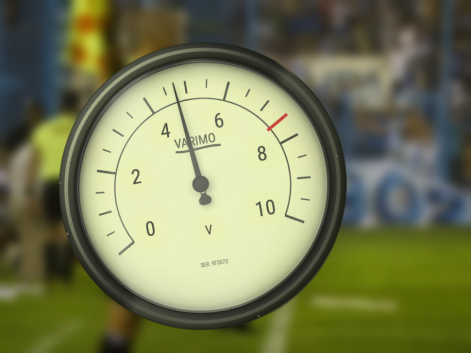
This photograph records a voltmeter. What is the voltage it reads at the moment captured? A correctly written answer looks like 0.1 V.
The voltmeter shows 4.75 V
